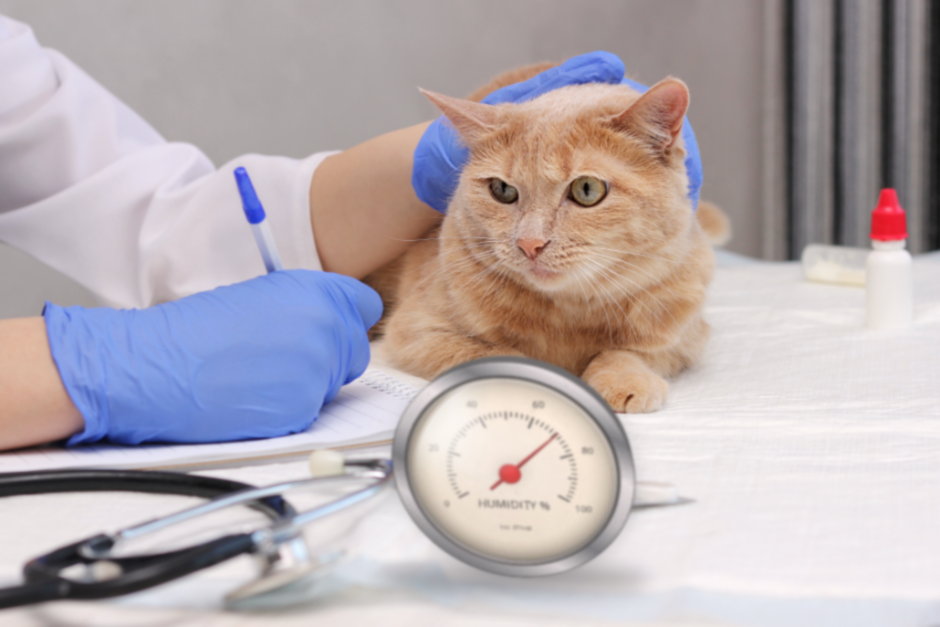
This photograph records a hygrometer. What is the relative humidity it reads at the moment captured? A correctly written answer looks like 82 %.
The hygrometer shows 70 %
